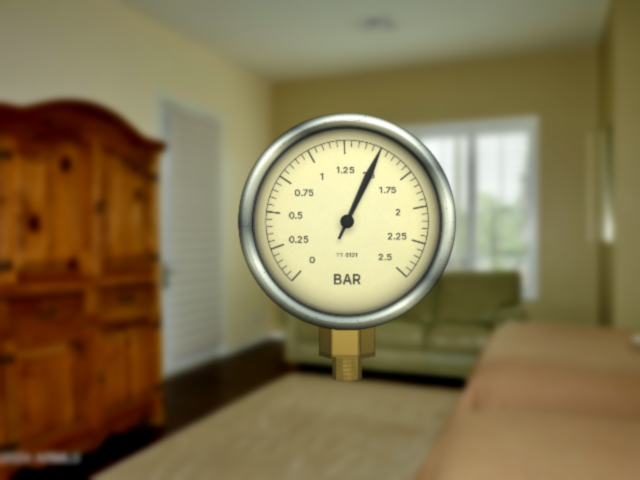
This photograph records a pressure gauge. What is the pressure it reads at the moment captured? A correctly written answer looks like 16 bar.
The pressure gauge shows 1.5 bar
